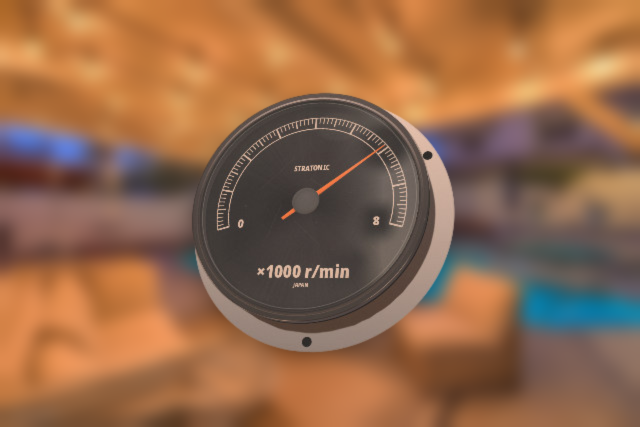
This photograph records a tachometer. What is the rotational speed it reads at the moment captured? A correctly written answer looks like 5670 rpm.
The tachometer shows 6000 rpm
